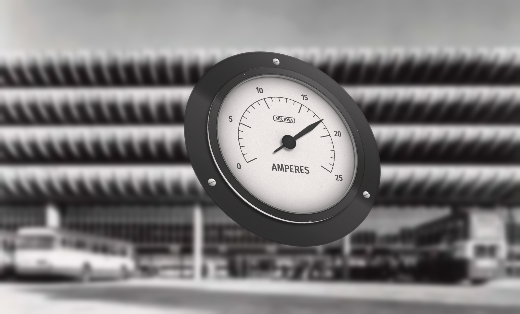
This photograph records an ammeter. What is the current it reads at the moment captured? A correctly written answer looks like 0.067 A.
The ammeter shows 18 A
